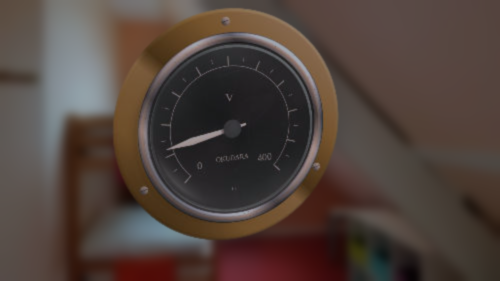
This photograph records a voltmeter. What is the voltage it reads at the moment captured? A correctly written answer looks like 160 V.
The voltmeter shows 50 V
